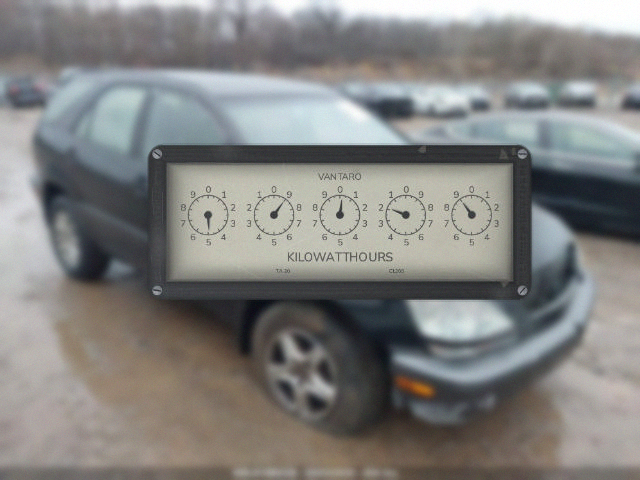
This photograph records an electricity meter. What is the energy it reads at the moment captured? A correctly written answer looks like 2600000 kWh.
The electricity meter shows 49019 kWh
